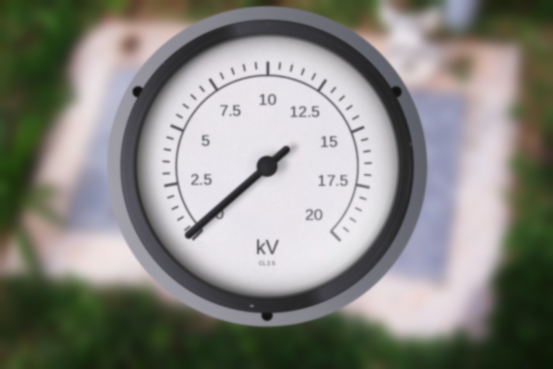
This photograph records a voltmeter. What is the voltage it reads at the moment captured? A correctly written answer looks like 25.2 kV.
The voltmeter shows 0.25 kV
